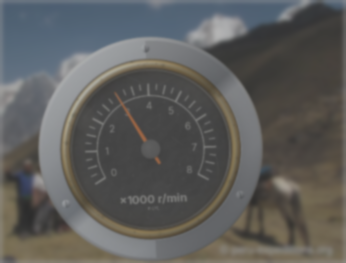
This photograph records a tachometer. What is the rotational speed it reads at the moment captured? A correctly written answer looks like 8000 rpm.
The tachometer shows 3000 rpm
